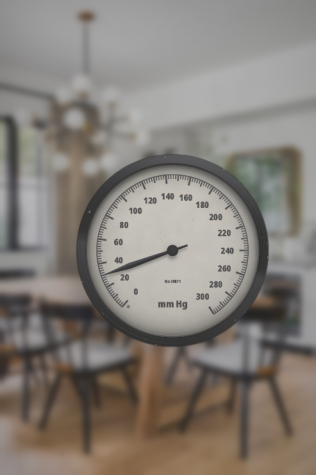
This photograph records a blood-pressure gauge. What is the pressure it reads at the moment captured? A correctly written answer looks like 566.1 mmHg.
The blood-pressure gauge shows 30 mmHg
